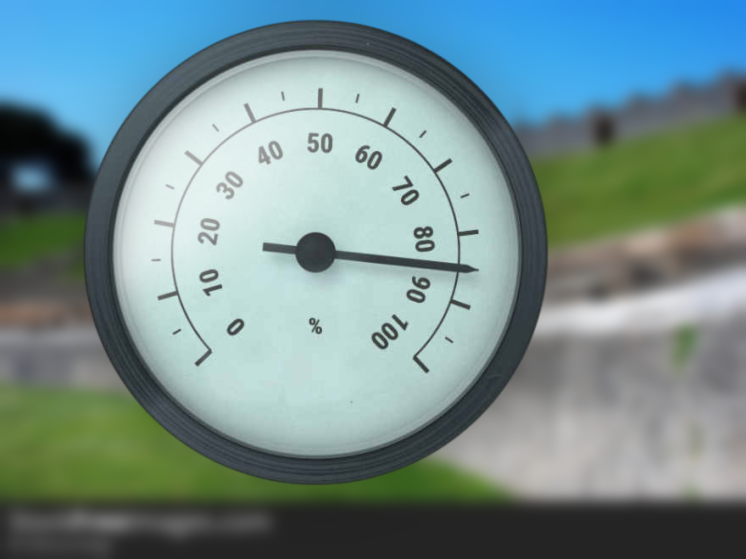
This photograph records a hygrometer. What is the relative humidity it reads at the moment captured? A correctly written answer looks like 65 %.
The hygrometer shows 85 %
